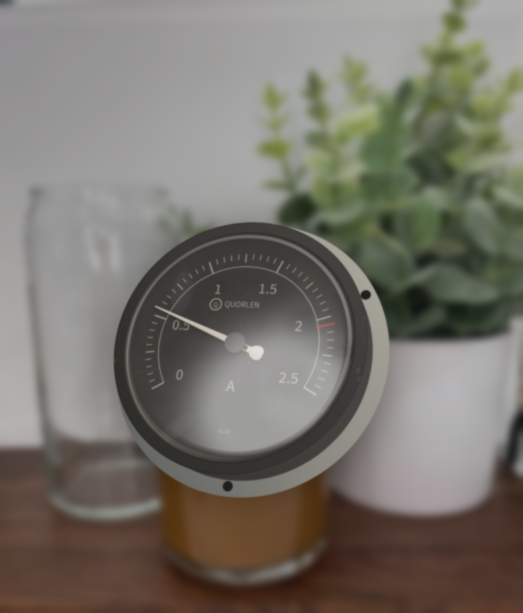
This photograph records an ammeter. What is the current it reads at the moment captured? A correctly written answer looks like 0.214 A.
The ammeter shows 0.55 A
